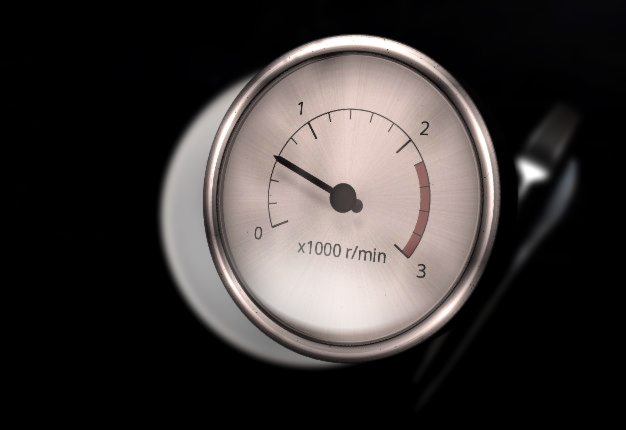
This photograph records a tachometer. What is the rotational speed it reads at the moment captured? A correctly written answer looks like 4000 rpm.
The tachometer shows 600 rpm
